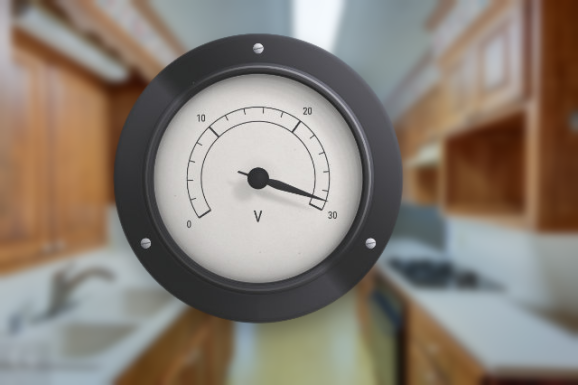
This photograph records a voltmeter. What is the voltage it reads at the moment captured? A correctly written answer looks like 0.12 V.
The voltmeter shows 29 V
